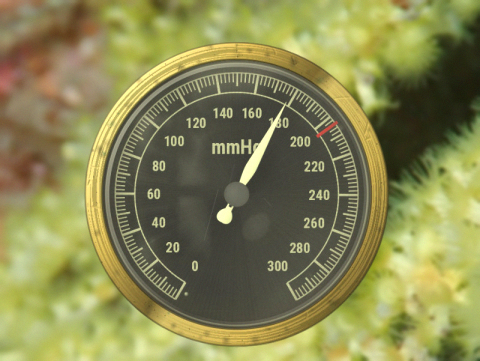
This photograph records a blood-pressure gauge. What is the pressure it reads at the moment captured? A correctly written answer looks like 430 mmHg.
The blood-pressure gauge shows 178 mmHg
